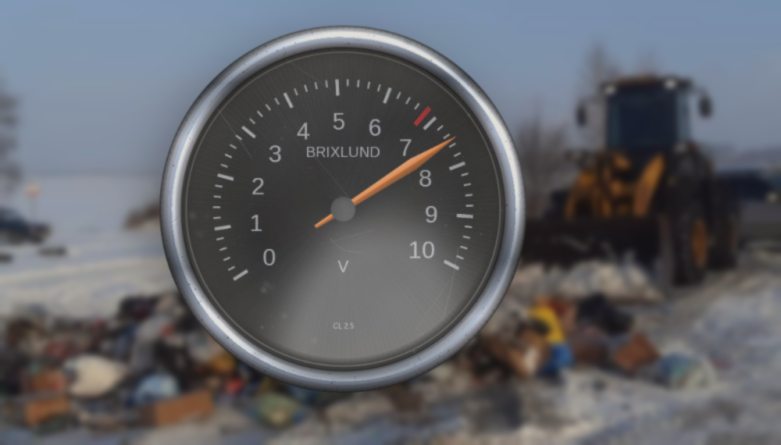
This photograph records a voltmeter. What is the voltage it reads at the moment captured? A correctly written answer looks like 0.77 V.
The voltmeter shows 7.5 V
